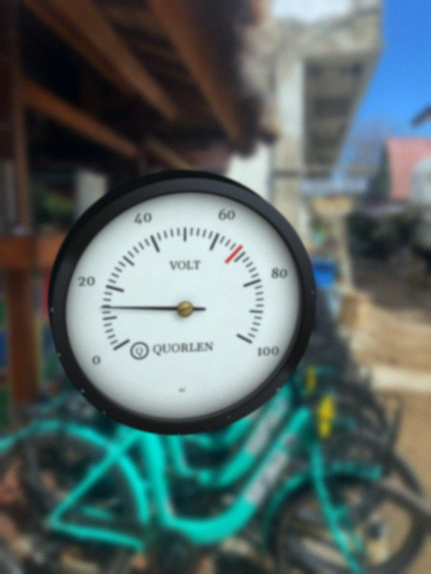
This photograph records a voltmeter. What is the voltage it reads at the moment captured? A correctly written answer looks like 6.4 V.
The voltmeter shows 14 V
